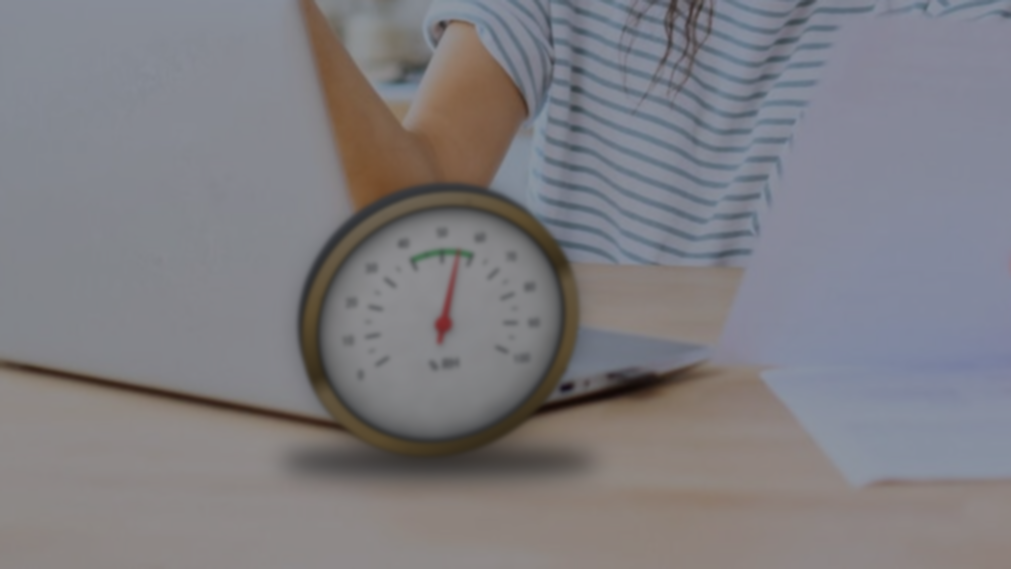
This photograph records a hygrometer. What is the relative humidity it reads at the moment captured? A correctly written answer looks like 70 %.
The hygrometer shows 55 %
